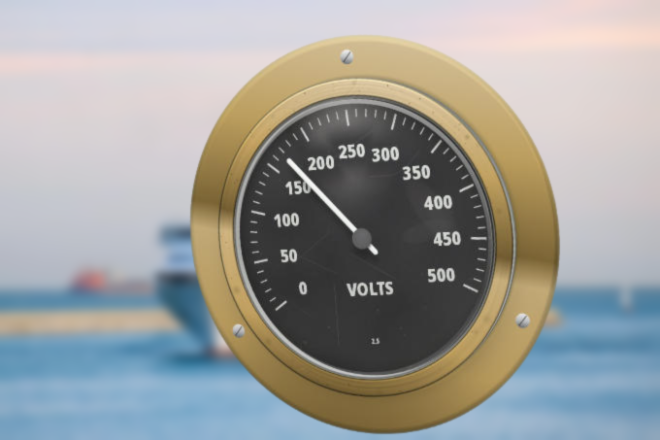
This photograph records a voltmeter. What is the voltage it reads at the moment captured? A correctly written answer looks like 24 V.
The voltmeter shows 170 V
